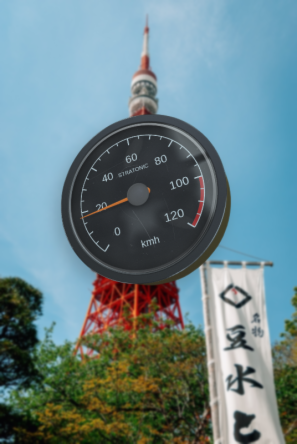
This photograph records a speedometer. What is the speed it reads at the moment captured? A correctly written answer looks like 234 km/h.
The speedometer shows 17.5 km/h
